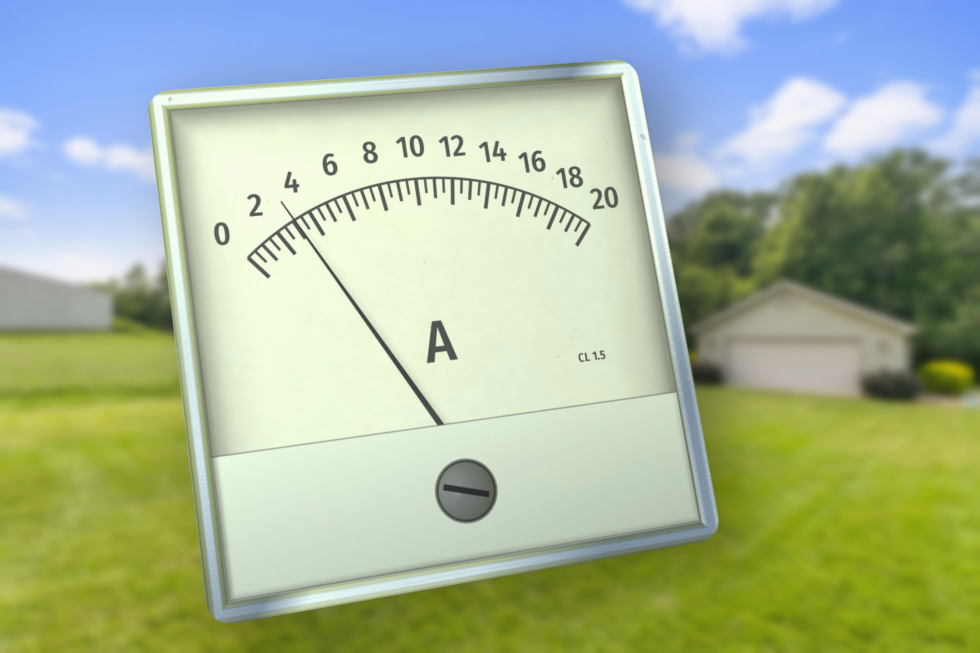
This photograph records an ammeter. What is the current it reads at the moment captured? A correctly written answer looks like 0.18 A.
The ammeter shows 3 A
